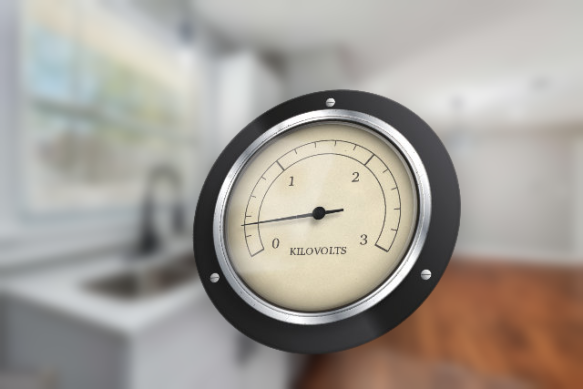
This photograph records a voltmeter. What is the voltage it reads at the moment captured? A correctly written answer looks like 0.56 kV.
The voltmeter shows 0.3 kV
